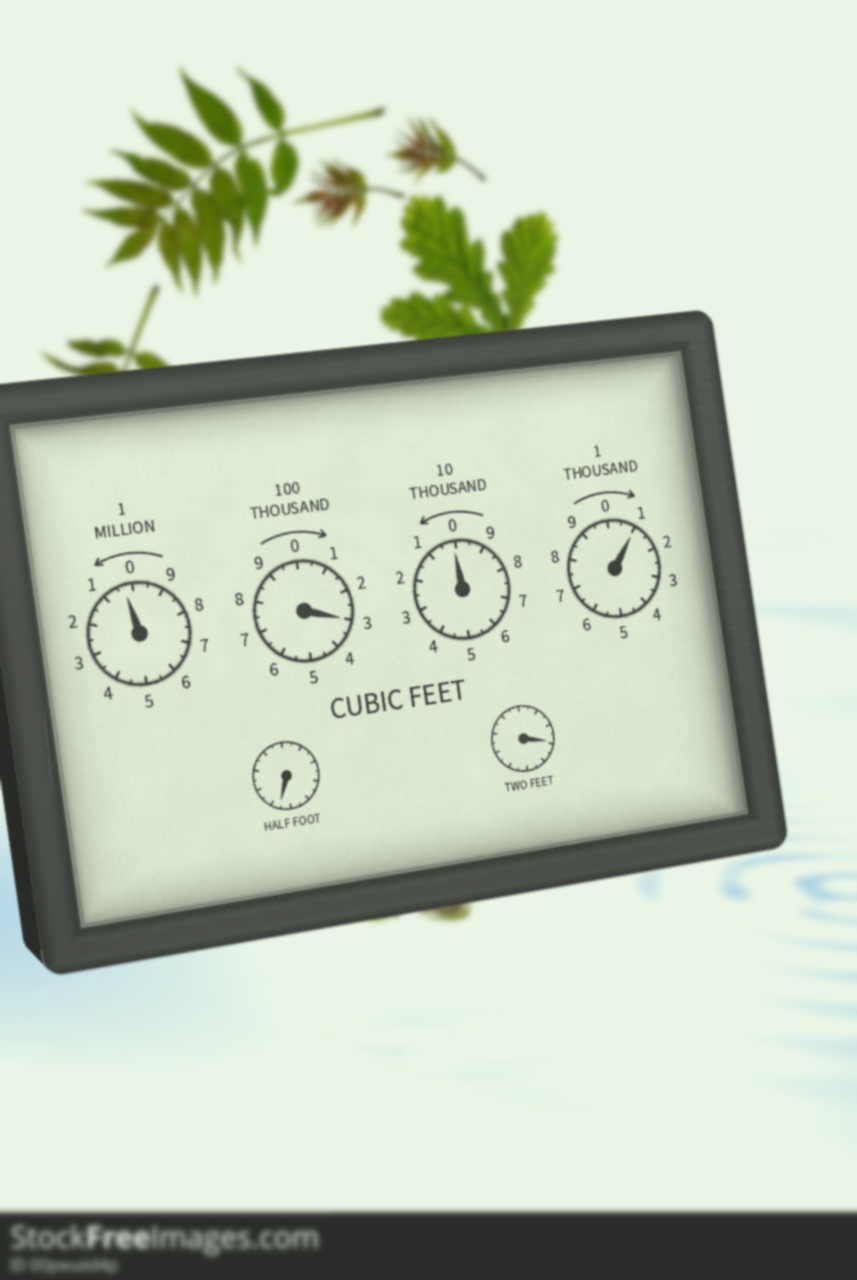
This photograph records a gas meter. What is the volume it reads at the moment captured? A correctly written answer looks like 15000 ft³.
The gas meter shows 30100 ft³
